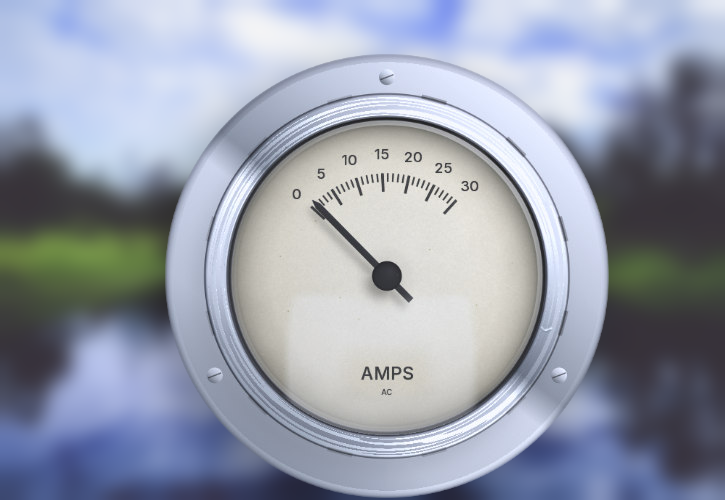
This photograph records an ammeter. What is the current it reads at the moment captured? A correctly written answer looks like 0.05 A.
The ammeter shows 1 A
